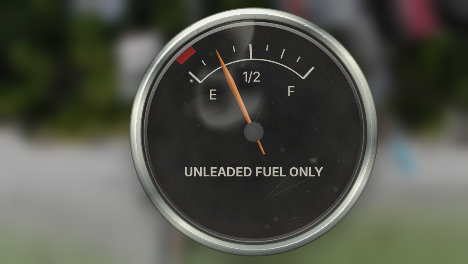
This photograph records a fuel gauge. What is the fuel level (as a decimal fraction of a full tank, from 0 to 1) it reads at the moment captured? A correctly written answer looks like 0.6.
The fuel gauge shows 0.25
